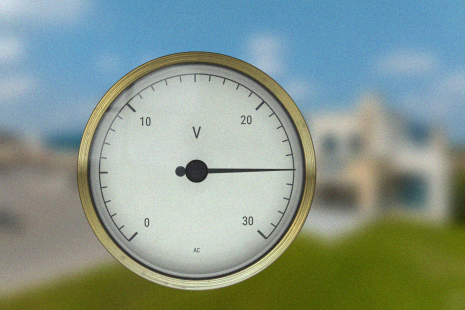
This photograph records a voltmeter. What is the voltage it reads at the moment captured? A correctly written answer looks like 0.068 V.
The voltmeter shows 25 V
